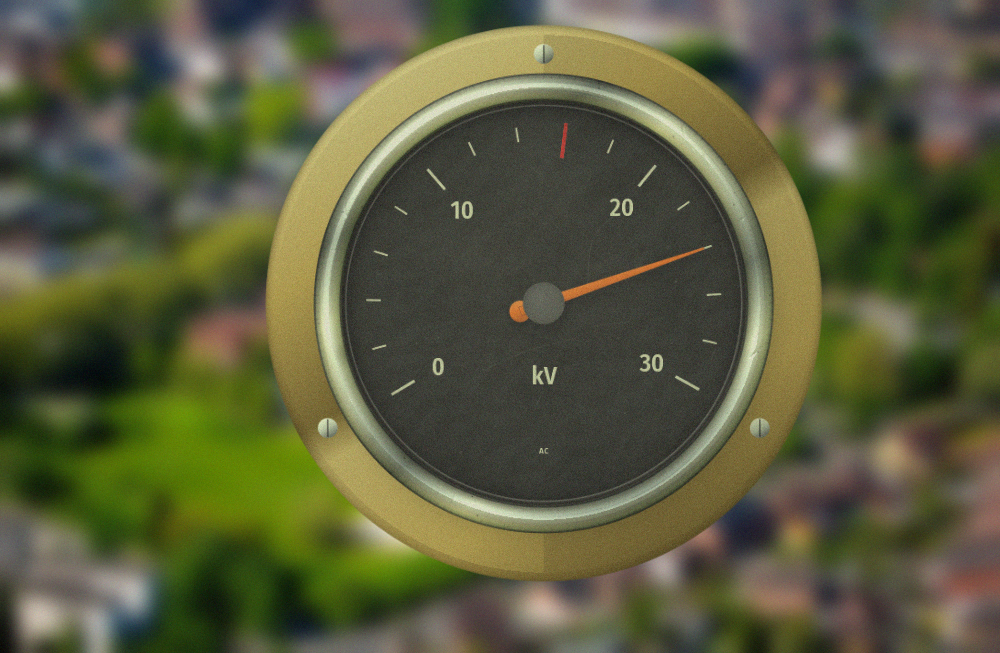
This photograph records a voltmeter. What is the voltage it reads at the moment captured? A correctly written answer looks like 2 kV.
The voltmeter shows 24 kV
